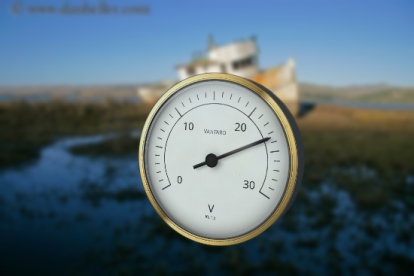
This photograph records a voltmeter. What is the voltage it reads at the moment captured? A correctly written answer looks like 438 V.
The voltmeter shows 23.5 V
